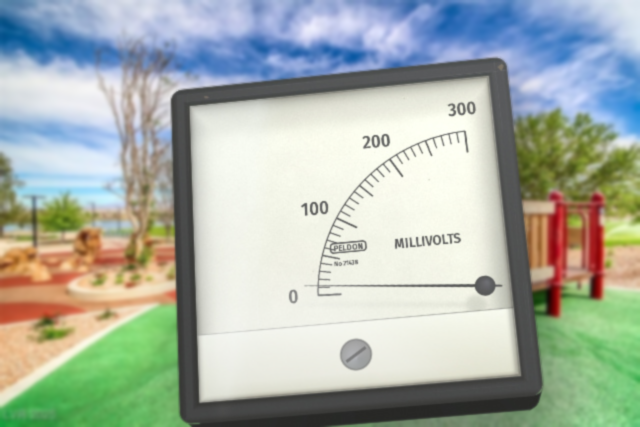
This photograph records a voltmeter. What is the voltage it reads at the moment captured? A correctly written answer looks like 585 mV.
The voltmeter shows 10 mV
